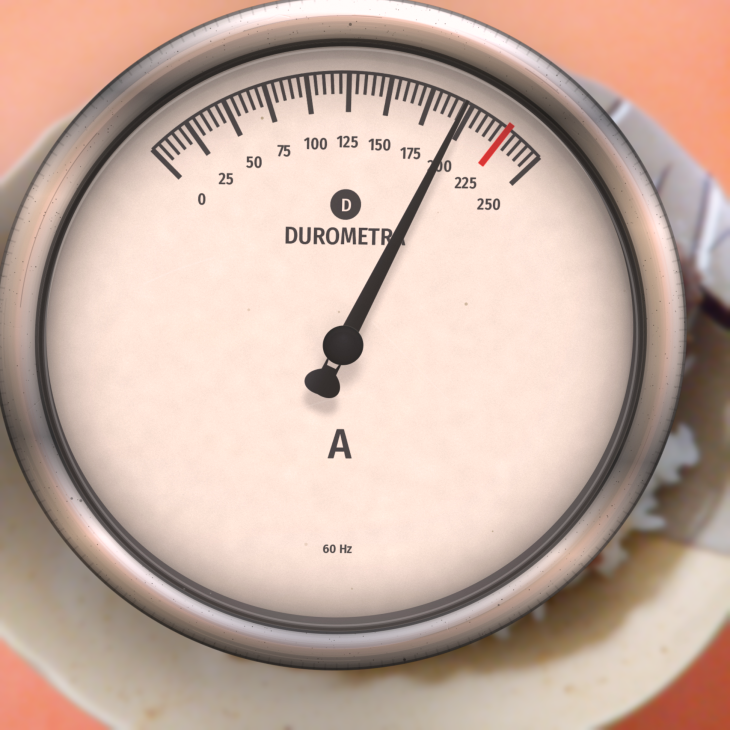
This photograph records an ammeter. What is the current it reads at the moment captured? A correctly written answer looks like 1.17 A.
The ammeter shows 195 A
